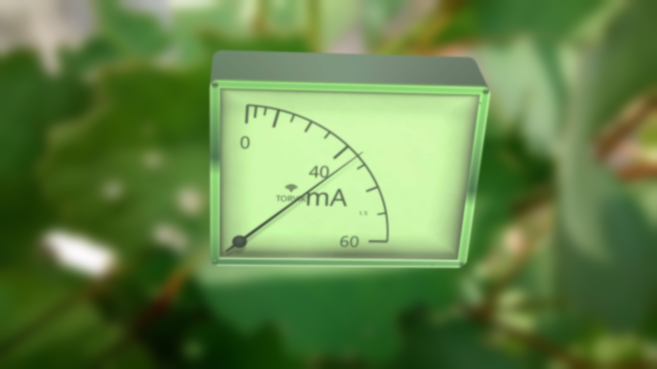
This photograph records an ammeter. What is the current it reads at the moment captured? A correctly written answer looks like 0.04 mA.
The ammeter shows 42.5 mA
